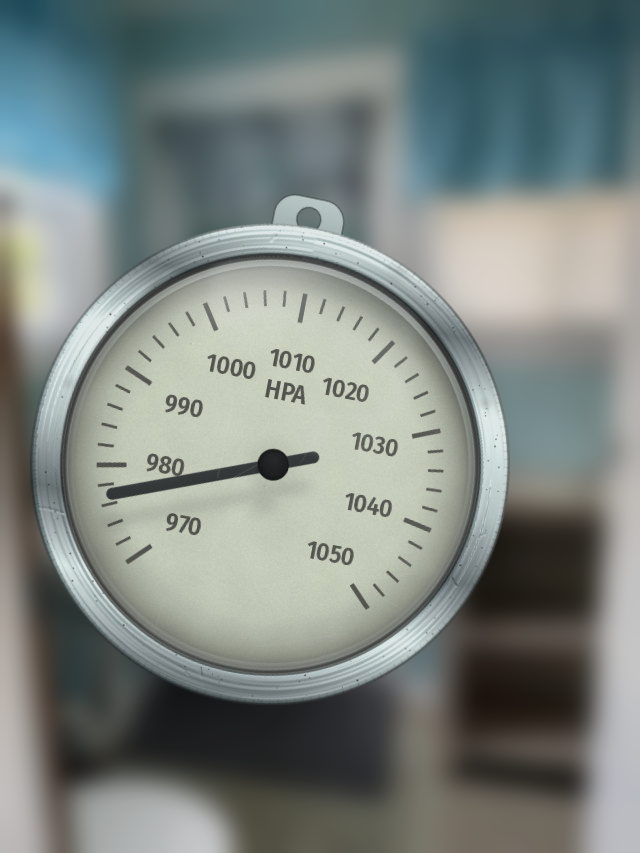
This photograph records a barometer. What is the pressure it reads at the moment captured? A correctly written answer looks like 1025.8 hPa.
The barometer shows 977 hPa
